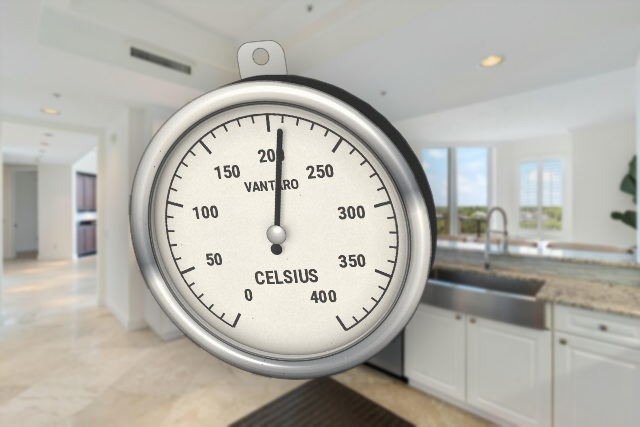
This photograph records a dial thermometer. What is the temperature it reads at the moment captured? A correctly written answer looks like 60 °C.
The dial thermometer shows 210 °C
